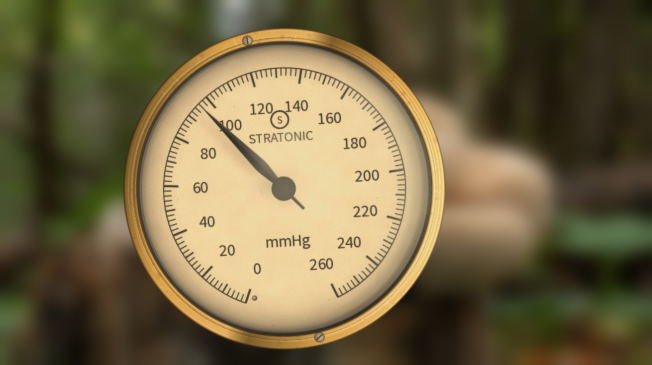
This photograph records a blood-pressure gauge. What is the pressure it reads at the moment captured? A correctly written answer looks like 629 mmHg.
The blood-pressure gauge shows 96 mmHg
